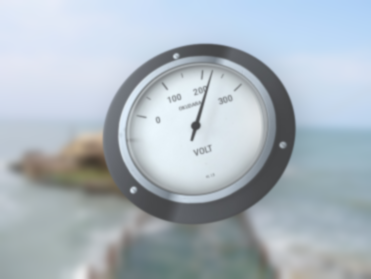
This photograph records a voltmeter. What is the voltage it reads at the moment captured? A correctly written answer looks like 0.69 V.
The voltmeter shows 225 V
